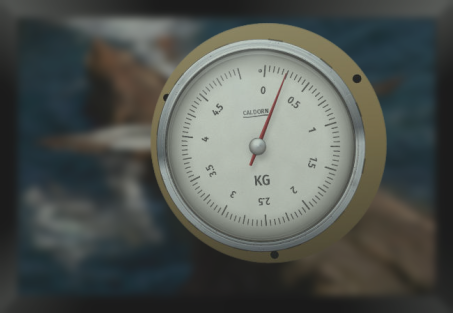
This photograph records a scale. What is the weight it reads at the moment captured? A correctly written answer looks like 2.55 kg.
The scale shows 0.25 kg
